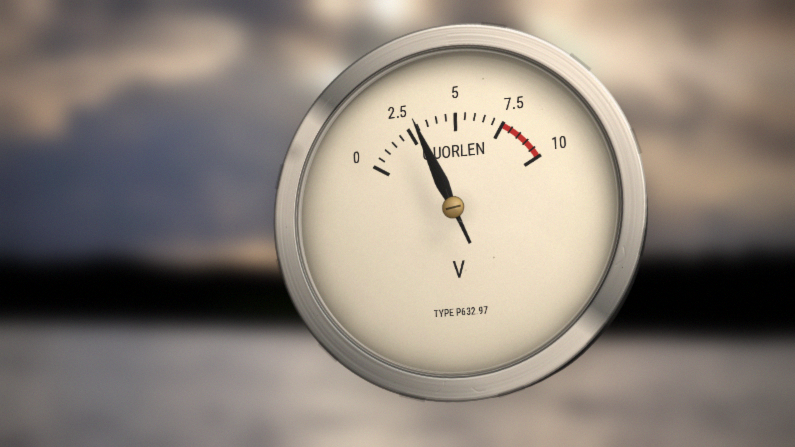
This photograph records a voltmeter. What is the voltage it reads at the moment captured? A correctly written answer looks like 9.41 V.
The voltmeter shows 3 V
